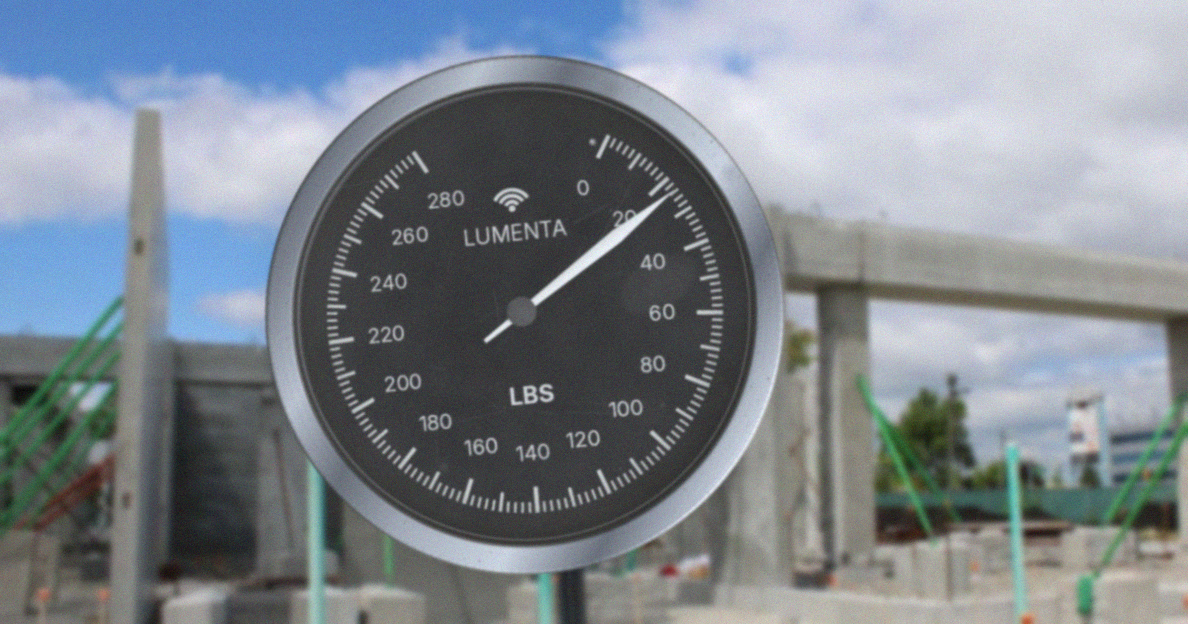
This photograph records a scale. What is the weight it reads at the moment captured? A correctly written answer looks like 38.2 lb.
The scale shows 24 lb
